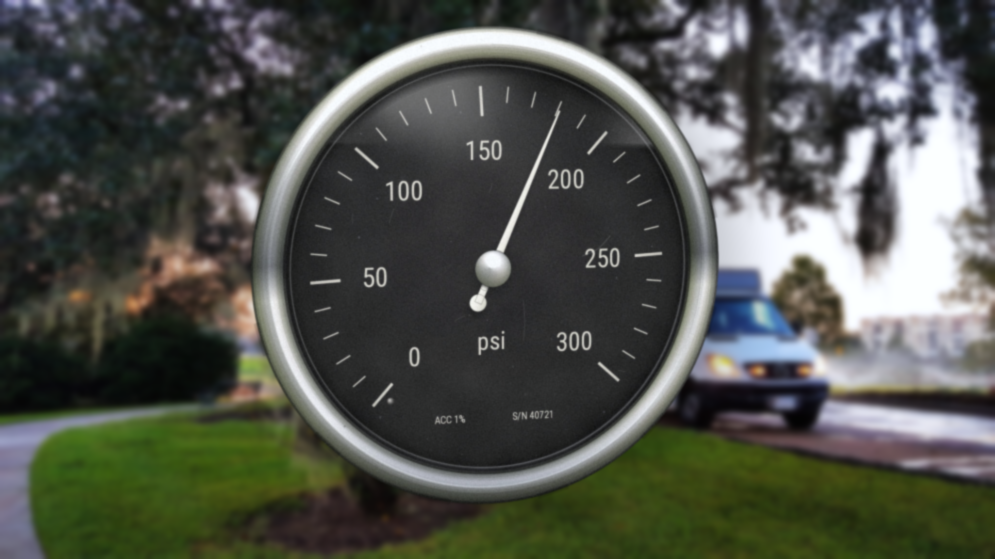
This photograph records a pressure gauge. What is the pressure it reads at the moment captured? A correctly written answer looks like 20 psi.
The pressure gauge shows 180 psi
